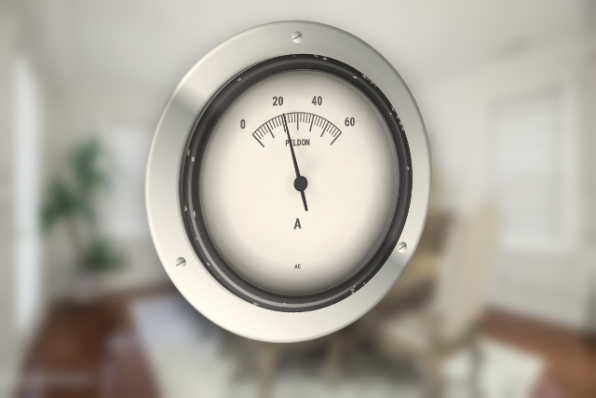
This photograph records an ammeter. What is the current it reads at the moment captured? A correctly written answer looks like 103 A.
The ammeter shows 20 A
